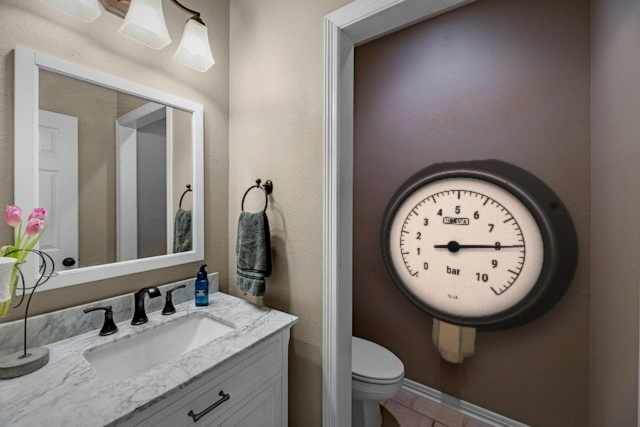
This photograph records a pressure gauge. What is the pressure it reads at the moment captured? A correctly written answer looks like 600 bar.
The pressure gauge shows 8 bar
